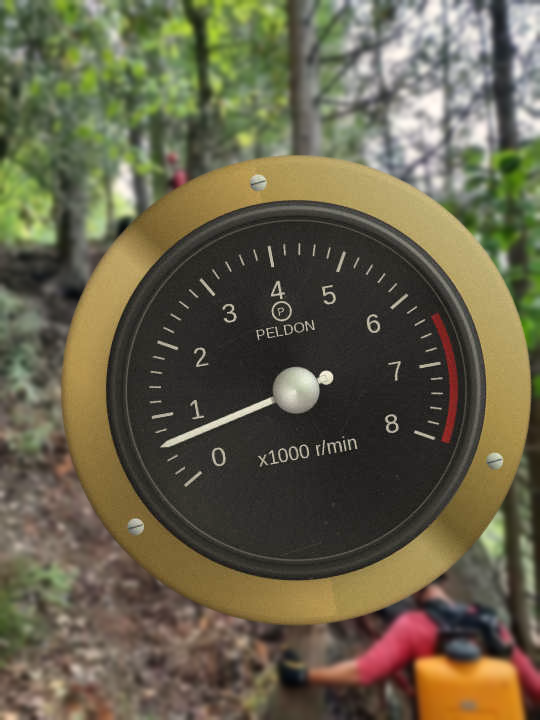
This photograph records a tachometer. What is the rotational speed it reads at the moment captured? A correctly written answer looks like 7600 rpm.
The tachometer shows 600 rpm
